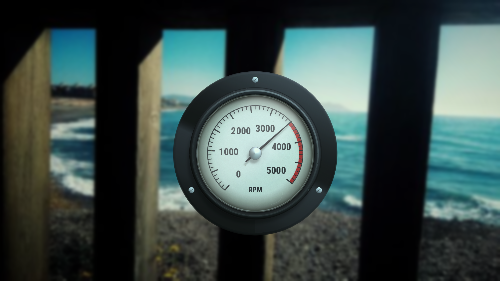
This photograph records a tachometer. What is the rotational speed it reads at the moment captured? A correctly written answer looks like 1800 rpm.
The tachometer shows 3500 rpm
